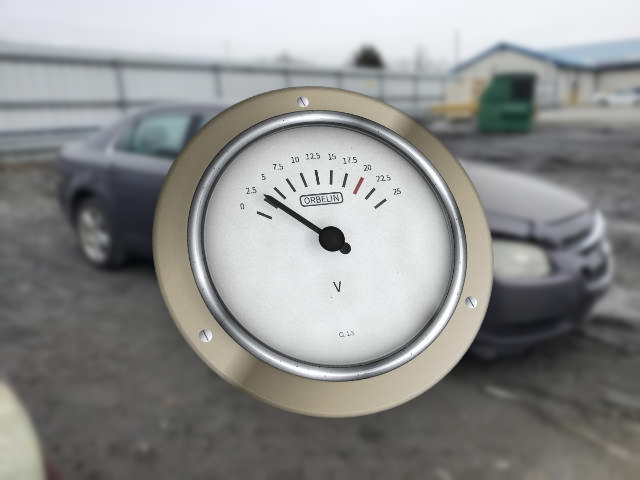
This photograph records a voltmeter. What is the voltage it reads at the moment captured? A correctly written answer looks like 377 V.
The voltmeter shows 2.5 V
